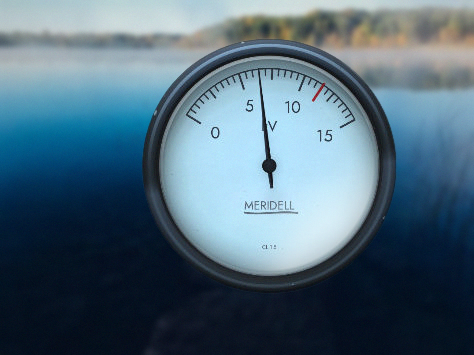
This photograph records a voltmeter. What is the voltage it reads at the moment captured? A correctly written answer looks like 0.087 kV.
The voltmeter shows 6.5 kV
